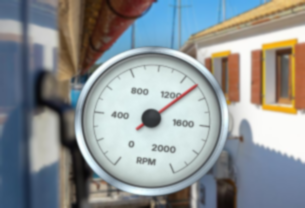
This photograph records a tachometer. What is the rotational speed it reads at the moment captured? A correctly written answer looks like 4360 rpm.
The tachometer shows 1300 rpm
